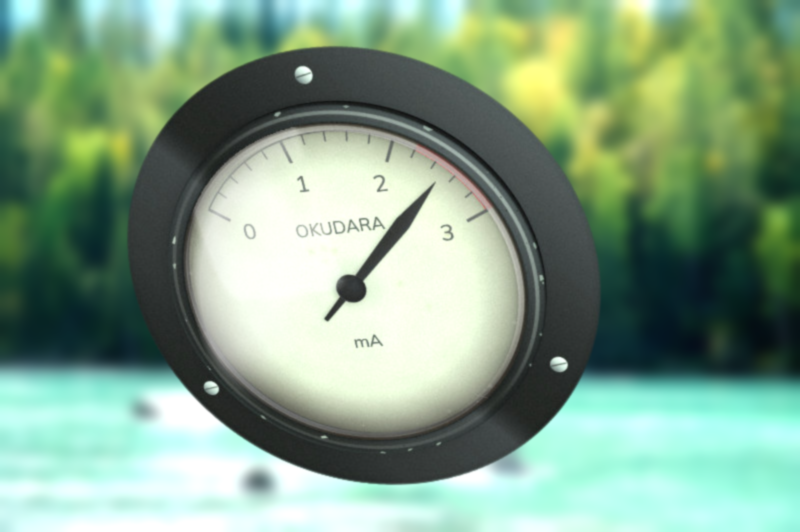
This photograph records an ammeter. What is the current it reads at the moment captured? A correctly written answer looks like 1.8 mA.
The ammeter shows 2.5 mA
